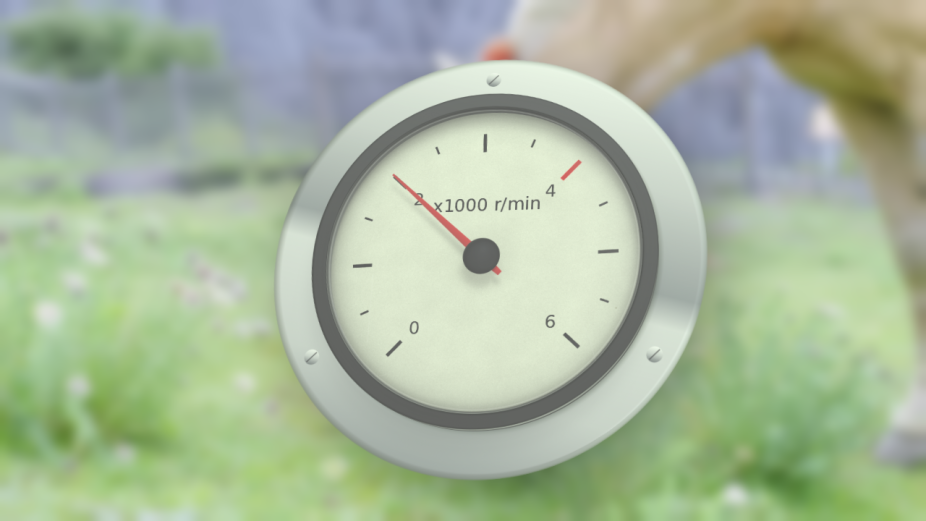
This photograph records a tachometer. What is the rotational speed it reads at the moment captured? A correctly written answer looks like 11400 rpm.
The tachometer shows 2000 rpm
